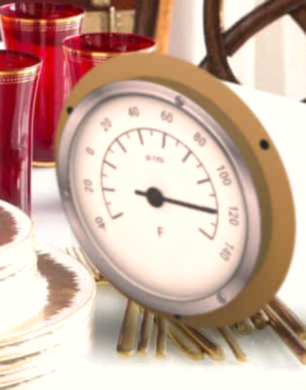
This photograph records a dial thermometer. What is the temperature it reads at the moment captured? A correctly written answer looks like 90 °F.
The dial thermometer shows 120 °F
